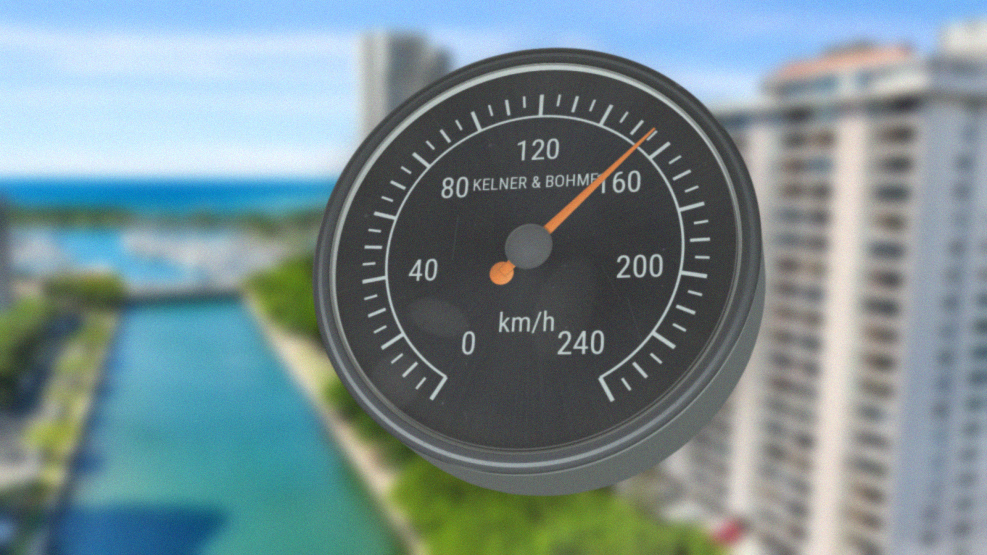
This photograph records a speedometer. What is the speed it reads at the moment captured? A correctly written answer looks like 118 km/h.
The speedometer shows 155 km/h
